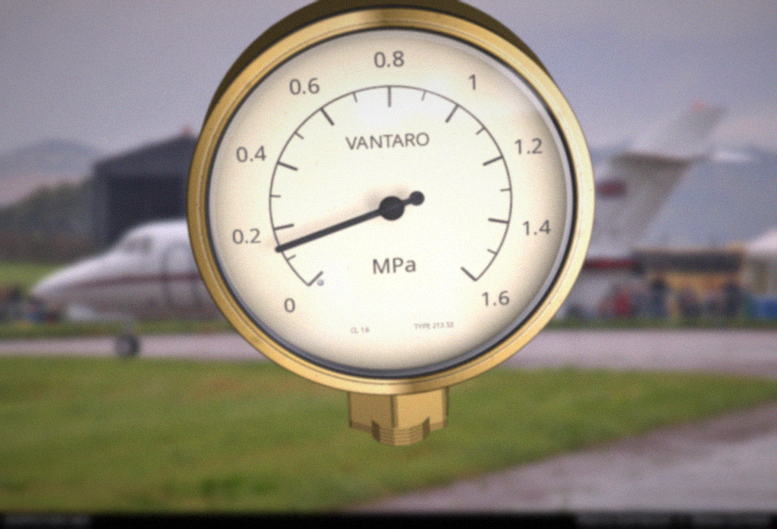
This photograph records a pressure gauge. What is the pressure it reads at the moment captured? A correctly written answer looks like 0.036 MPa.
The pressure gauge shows 0.15 MPa
